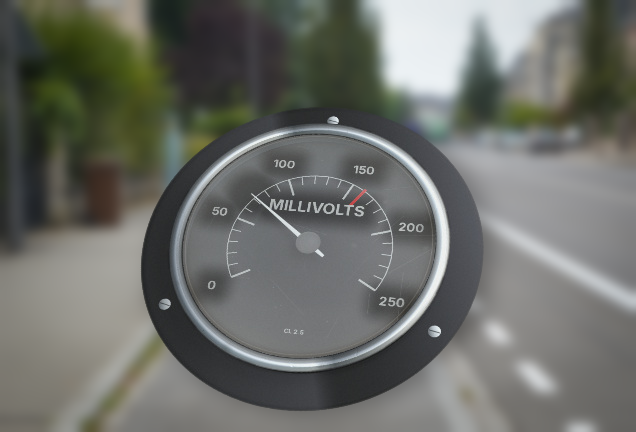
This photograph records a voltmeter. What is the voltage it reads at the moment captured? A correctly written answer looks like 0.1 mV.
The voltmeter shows 70 mV
